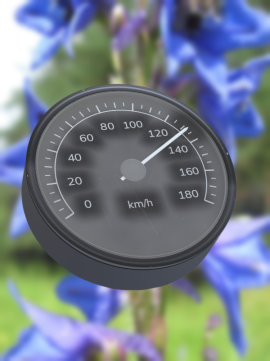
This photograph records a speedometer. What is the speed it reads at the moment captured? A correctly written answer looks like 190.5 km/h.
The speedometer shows 132.5 km/h
